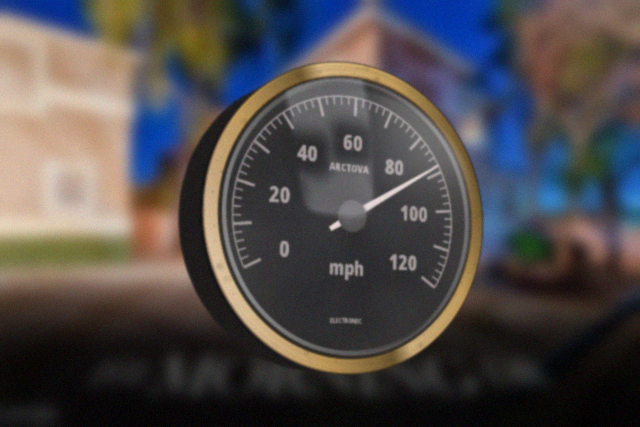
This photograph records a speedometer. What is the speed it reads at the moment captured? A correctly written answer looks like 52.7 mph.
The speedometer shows 88 mph
